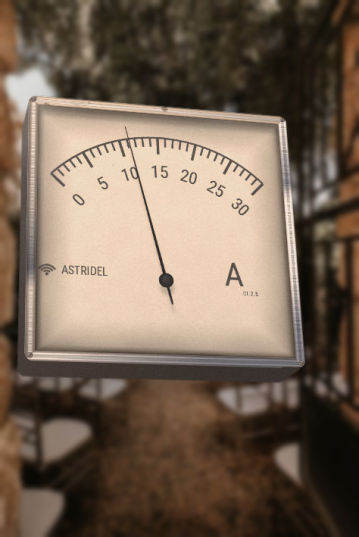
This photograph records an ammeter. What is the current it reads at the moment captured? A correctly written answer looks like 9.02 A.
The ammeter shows 11 A
